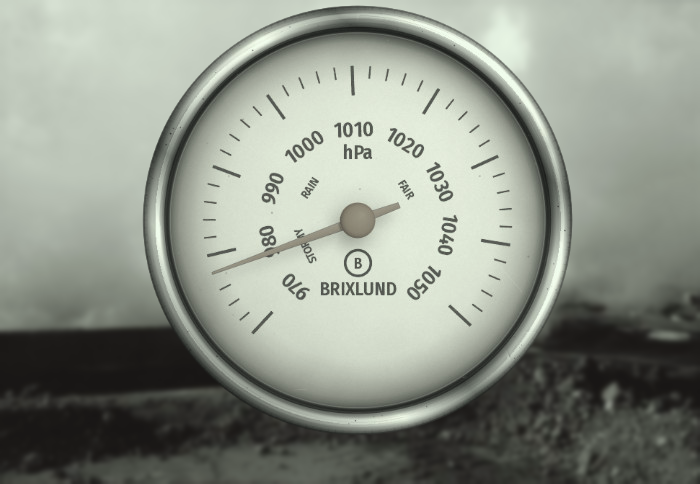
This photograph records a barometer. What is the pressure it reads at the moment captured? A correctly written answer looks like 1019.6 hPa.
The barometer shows 978 hPa
